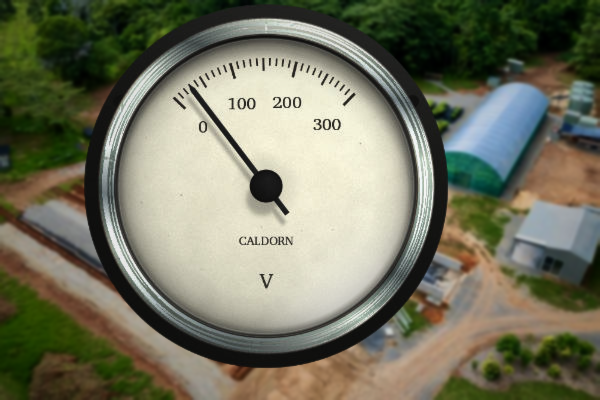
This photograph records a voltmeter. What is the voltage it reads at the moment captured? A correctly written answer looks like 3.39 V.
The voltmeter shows 30 V
